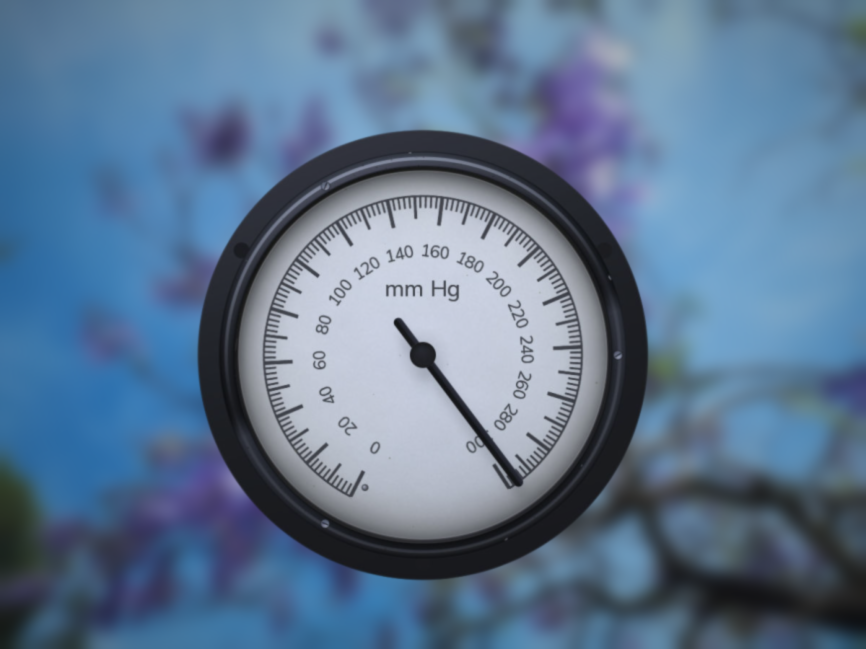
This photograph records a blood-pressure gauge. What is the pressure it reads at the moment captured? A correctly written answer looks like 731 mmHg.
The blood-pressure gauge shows 296 mmHg
